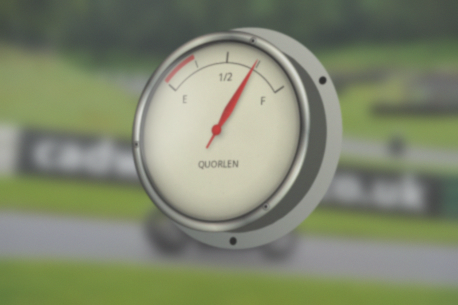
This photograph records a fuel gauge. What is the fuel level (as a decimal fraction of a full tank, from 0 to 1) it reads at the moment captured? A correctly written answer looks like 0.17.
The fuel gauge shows 0.75
